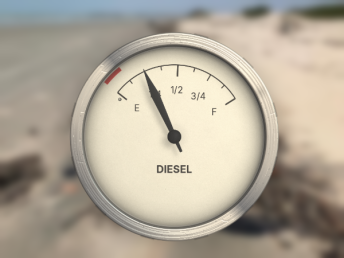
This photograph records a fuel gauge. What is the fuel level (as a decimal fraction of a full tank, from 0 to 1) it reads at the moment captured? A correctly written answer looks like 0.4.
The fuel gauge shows 0.25
